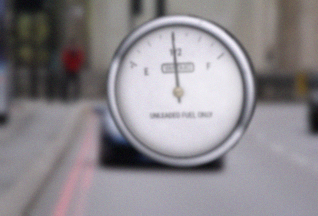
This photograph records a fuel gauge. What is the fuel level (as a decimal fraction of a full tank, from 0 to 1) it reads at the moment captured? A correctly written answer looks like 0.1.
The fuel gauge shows 0.5
